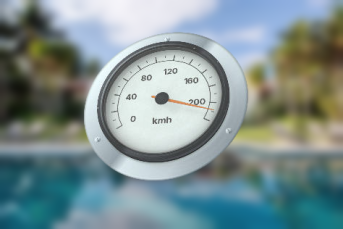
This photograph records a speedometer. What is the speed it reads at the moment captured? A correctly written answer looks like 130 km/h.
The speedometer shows 210 km/h
